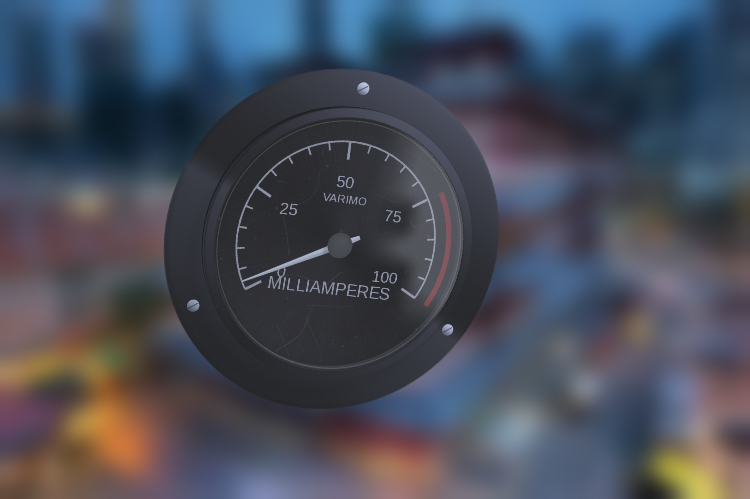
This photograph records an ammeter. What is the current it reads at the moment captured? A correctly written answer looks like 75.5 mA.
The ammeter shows 2.5 mA
